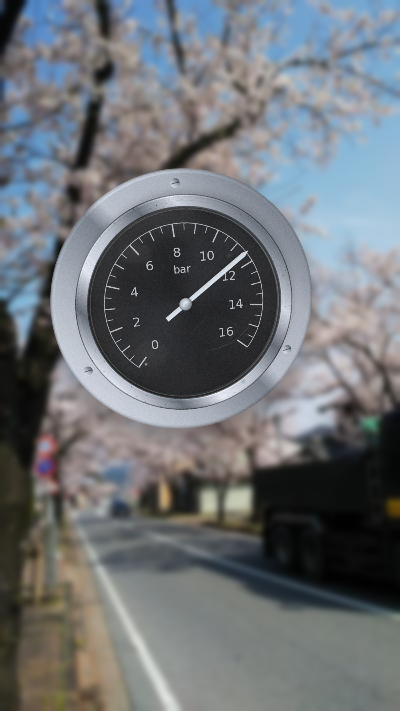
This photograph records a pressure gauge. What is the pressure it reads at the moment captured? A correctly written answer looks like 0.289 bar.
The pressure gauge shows 11.5 bar
